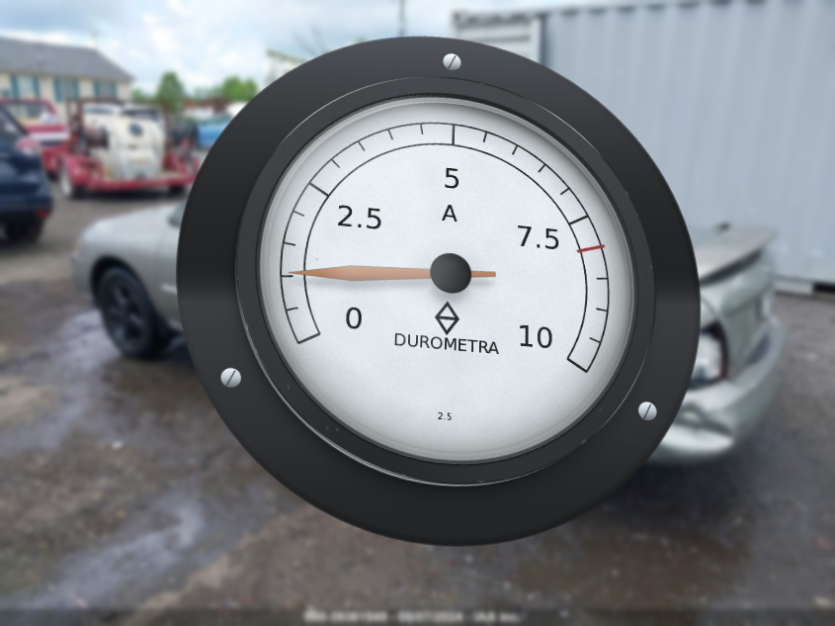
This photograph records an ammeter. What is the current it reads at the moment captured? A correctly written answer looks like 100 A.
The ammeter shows 1 A
